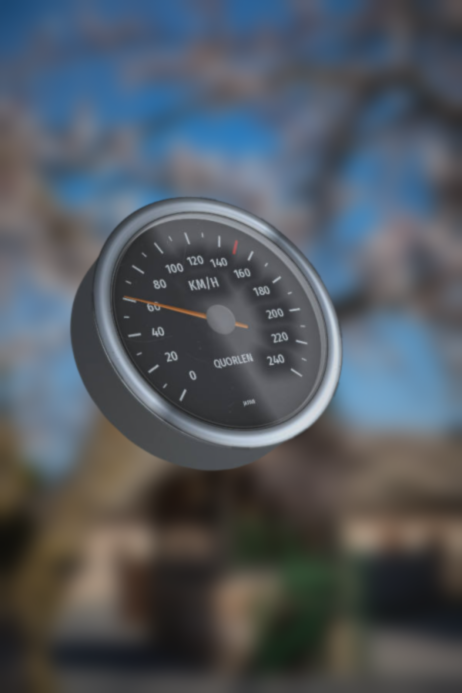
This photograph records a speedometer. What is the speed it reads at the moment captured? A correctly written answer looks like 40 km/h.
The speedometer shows 60 km/h
